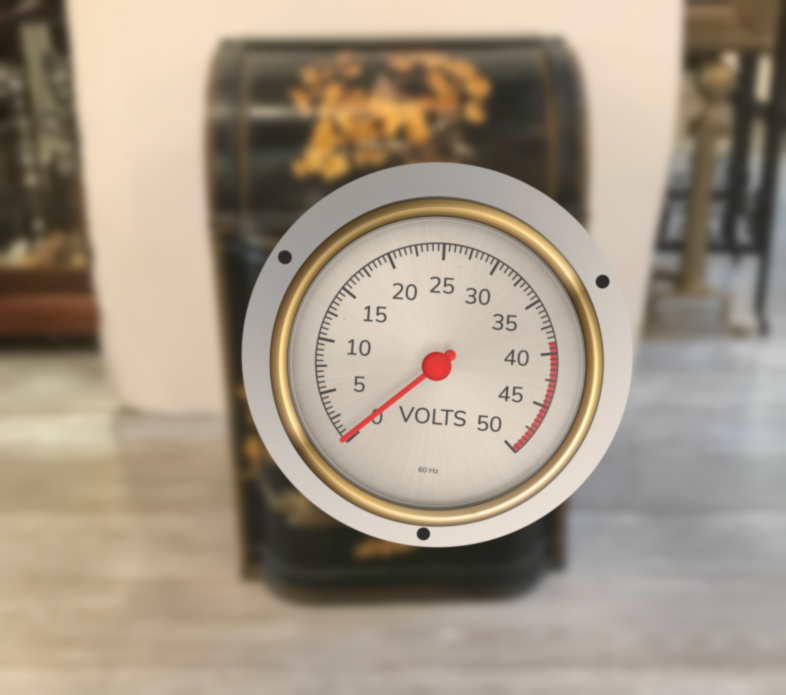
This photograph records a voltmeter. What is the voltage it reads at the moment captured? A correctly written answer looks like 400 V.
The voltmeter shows 0.5 V
